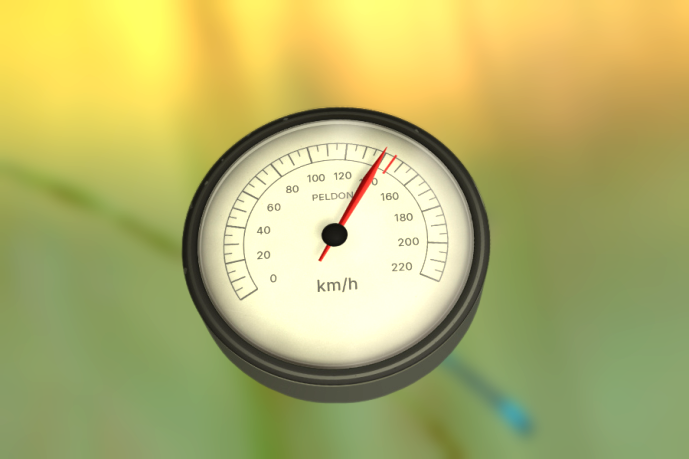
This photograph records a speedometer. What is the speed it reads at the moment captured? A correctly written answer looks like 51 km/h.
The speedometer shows 140 km/h
